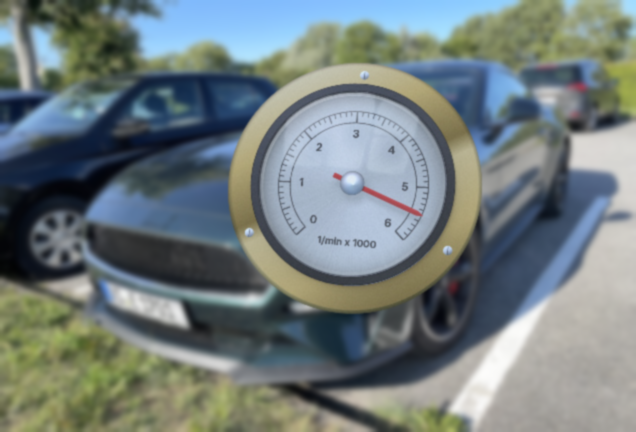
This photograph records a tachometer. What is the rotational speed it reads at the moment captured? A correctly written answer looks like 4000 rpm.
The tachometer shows 5500 rpm
